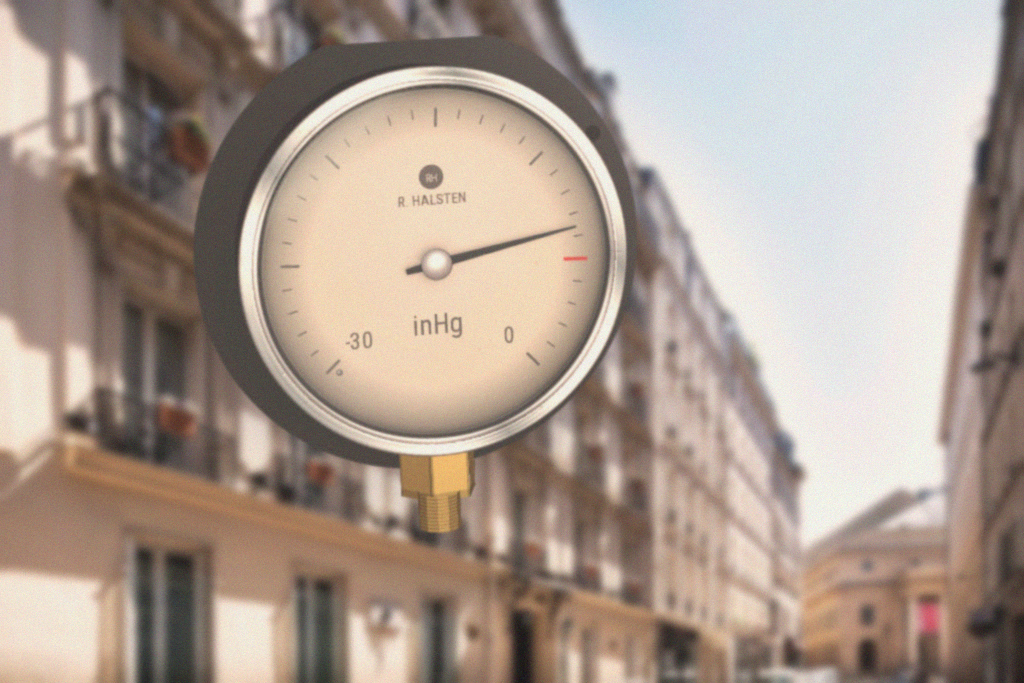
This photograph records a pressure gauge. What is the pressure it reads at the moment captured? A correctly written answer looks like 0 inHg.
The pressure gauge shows -6.5 inHg
